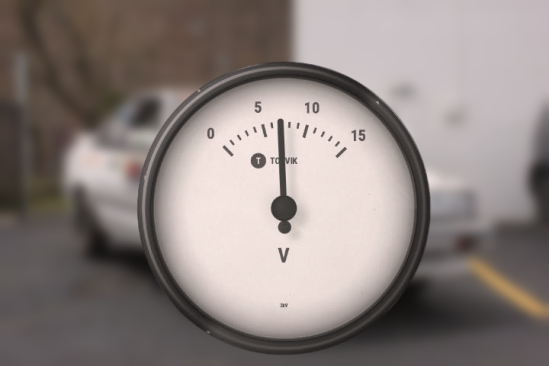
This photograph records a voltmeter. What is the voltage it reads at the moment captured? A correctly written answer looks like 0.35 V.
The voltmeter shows 7 V
